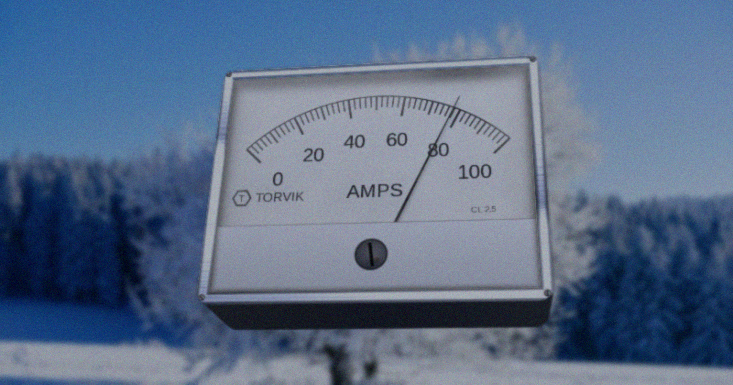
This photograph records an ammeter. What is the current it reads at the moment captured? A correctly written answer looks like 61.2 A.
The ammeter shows 78 A
